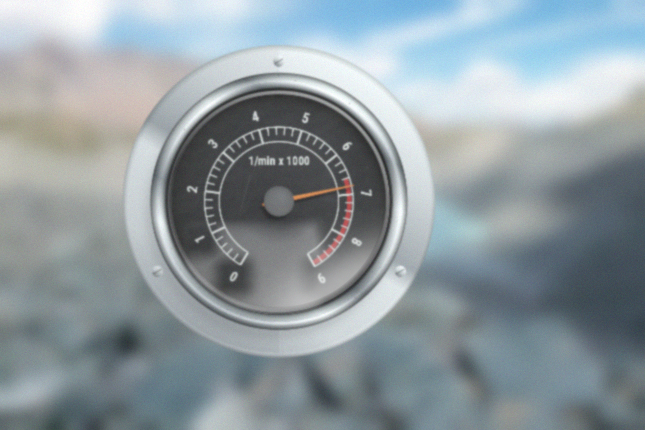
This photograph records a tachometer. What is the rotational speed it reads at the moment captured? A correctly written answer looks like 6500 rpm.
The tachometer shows 6800 rpm
